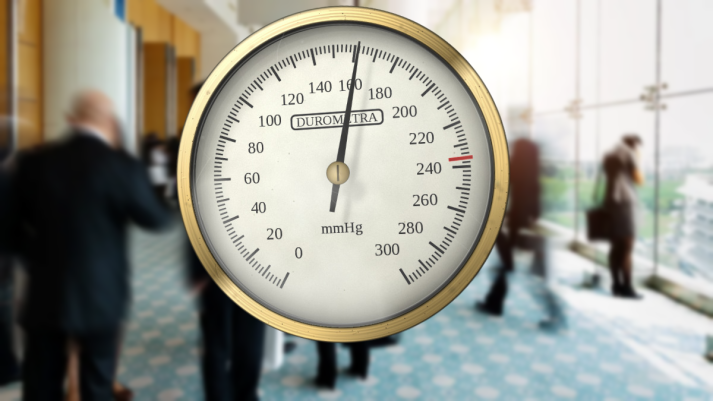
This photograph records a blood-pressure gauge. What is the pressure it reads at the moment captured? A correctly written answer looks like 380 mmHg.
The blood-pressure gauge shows 162 mmHg
